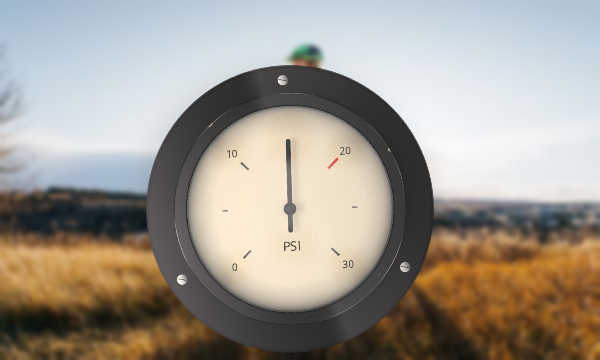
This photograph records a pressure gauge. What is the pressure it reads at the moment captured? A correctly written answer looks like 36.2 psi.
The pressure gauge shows 15 psi
